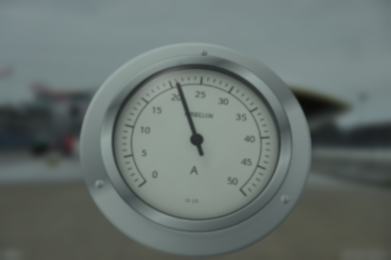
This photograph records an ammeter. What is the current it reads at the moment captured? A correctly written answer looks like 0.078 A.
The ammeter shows 21 A
